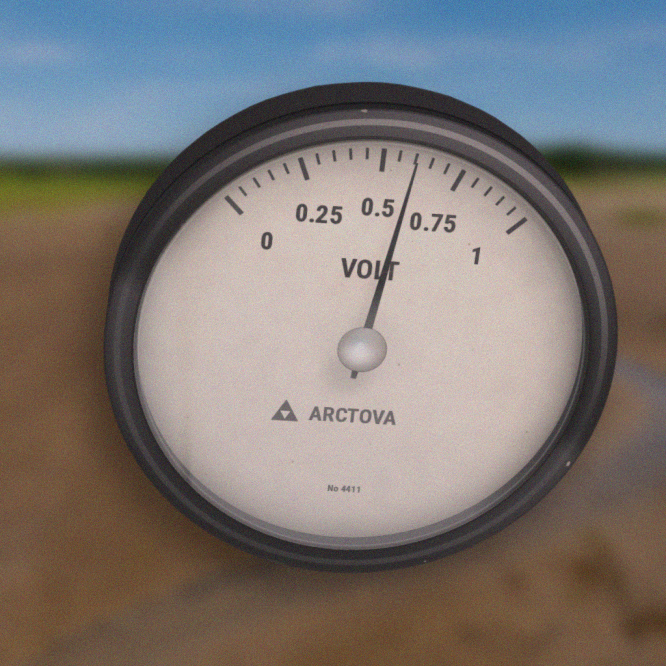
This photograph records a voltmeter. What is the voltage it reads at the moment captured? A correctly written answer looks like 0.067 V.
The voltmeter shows 0.6 V
